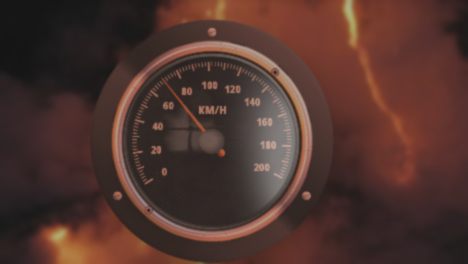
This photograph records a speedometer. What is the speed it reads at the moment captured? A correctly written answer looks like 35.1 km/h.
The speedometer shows 70 km/h
